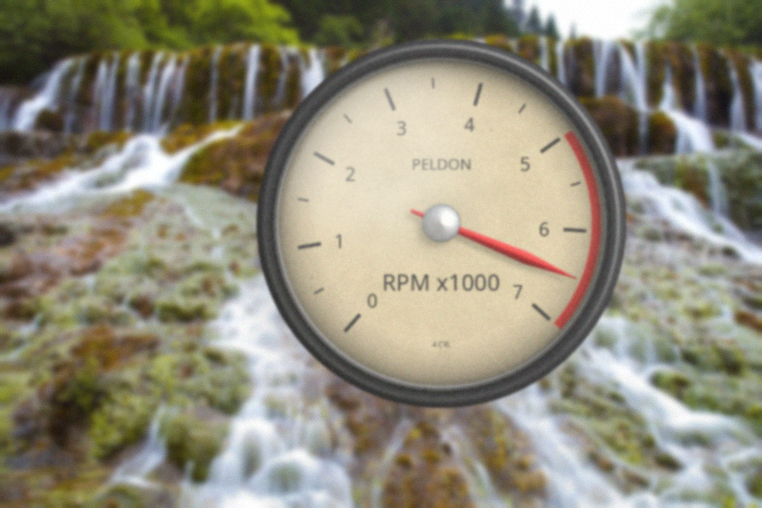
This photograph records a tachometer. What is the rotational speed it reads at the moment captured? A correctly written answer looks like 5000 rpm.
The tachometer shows 6500 rpm
